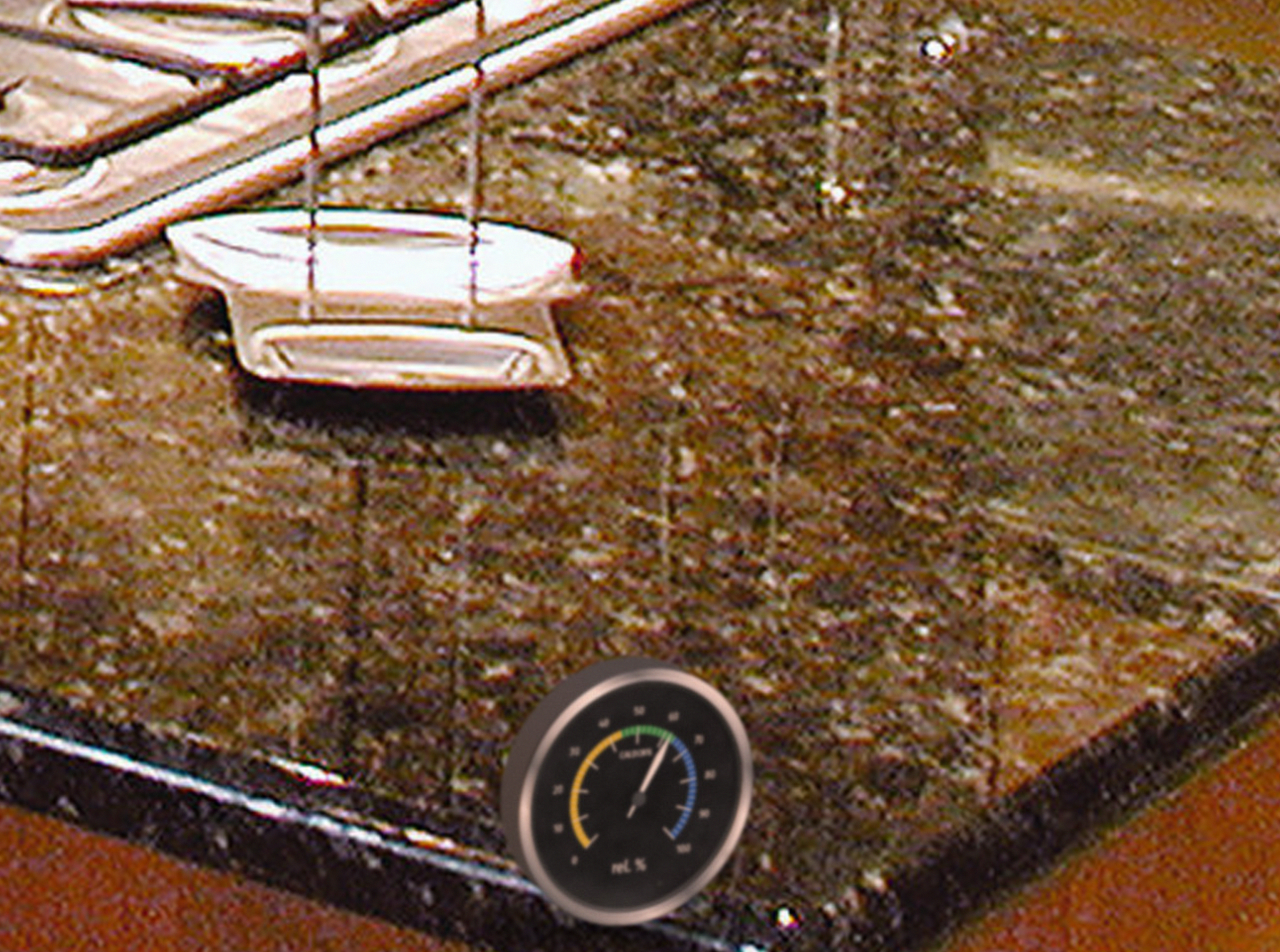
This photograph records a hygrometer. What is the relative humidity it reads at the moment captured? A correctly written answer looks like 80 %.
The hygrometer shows 60 %
